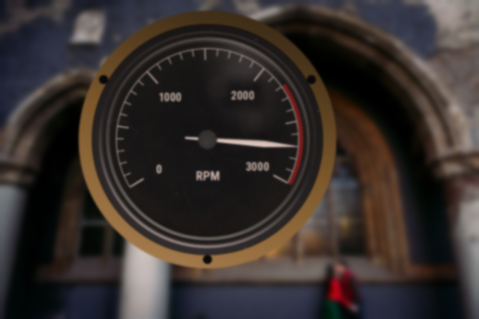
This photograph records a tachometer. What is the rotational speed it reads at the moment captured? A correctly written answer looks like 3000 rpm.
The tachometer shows 2700 rpm
